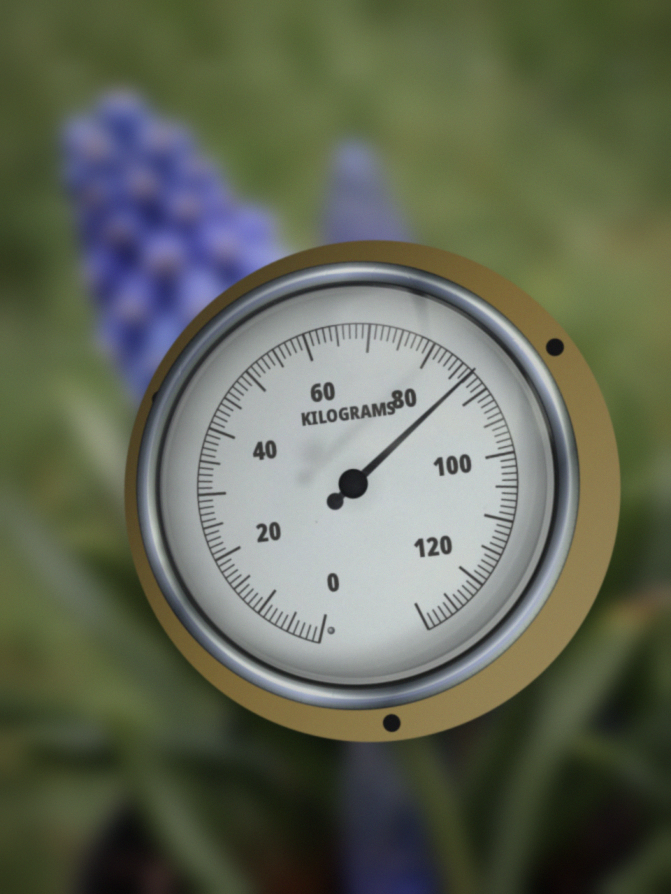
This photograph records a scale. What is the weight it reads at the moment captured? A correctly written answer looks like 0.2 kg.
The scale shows 87 kg
